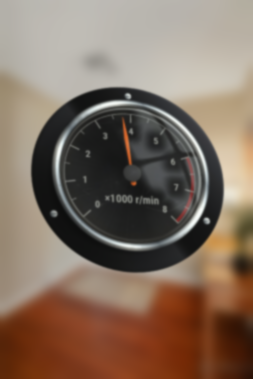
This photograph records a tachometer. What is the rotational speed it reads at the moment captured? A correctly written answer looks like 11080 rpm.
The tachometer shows 3750 rpm
